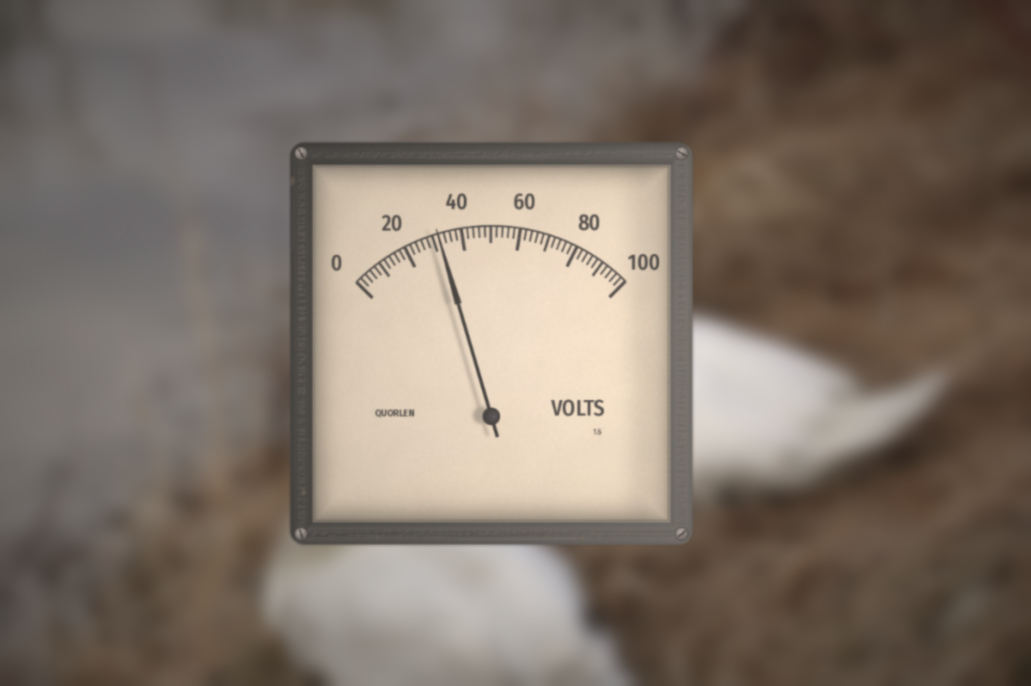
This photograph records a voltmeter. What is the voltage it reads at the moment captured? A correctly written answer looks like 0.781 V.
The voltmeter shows 32 V
